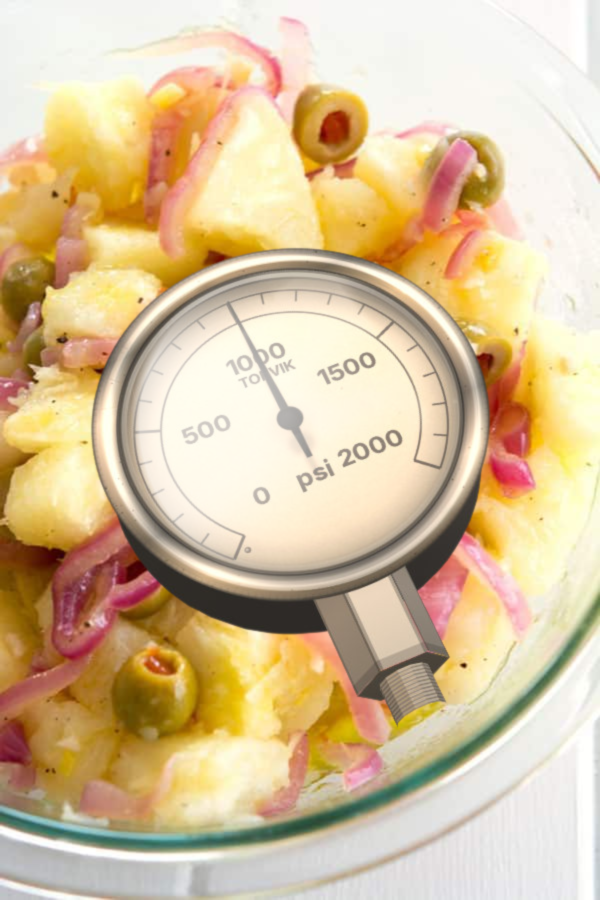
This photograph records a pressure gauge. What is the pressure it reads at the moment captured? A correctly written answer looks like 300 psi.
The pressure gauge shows 1000 psi
